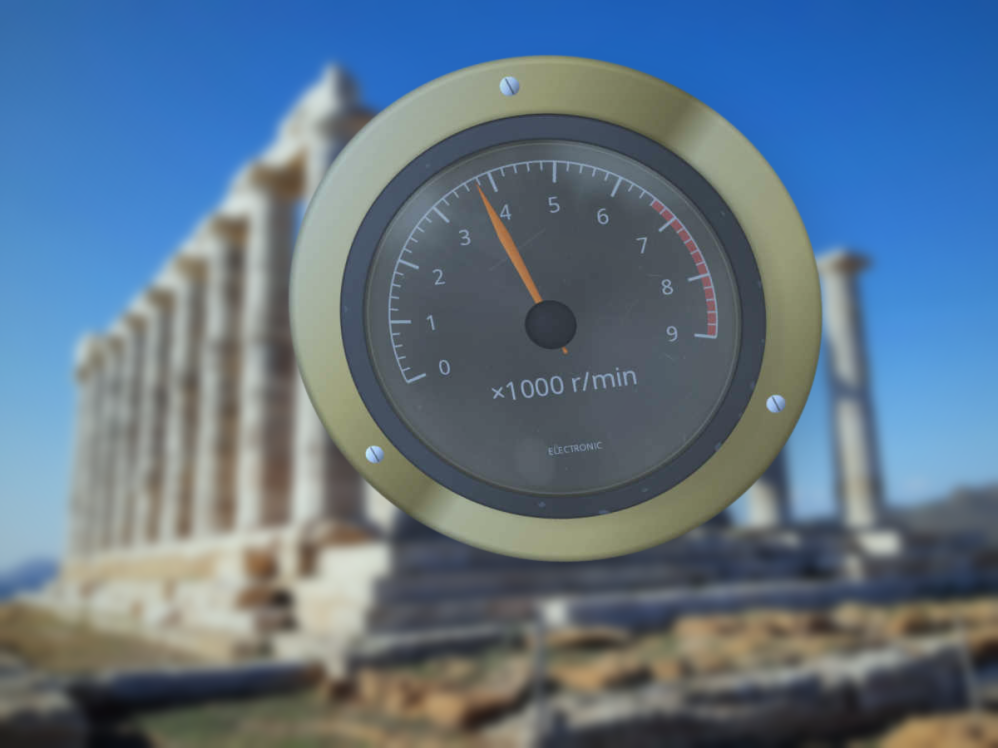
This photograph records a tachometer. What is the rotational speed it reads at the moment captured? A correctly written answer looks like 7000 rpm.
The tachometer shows 3800 rpm
